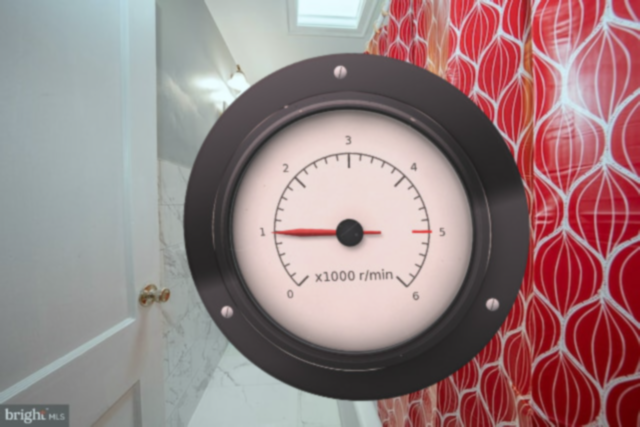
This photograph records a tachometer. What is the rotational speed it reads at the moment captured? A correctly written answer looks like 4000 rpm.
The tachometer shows 1000 rpm
